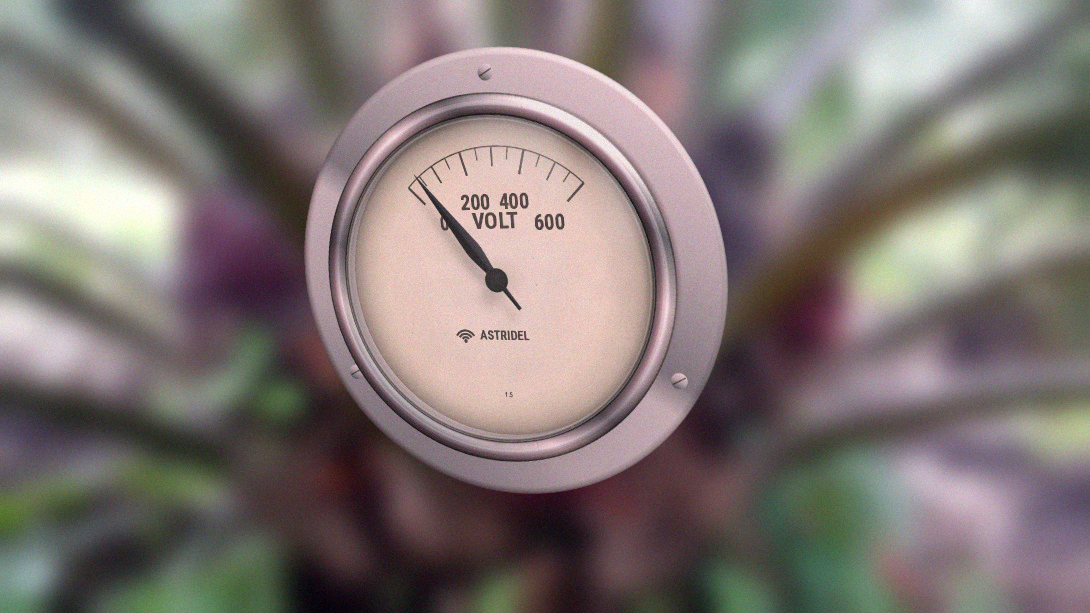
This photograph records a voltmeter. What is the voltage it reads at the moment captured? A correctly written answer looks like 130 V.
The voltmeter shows 50 V
